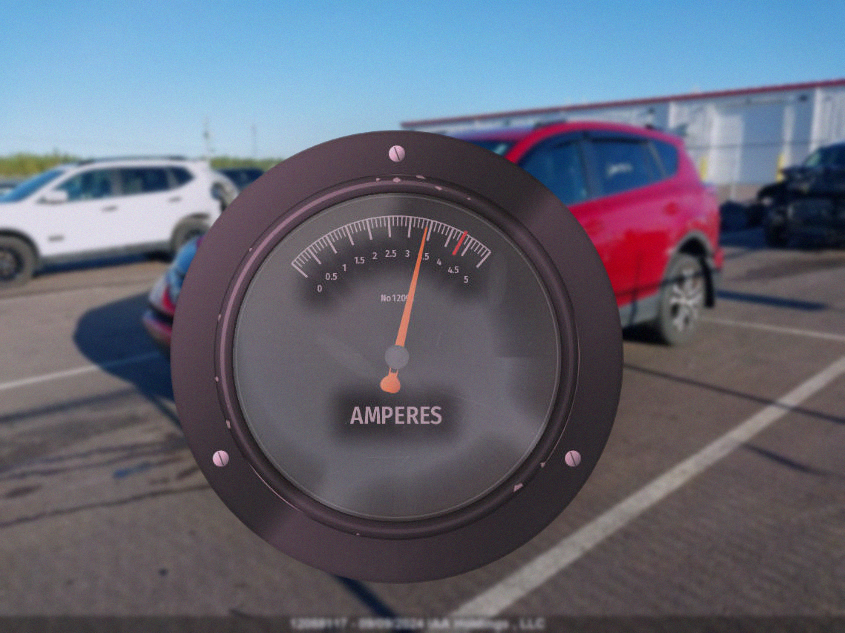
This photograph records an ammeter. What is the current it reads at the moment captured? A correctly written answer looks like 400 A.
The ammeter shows 3.4 A
